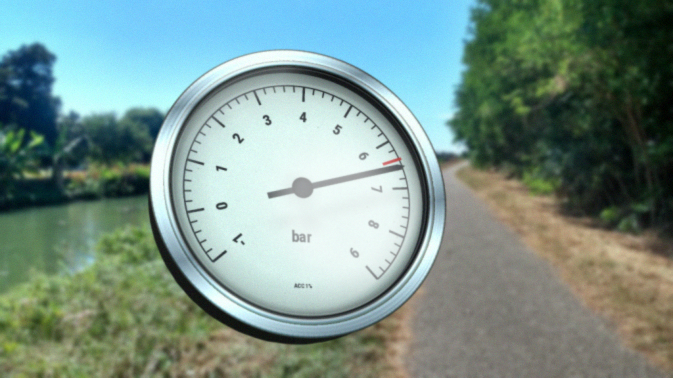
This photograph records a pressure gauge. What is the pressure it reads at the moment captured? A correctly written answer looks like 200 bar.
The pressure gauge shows 6.6 bar
